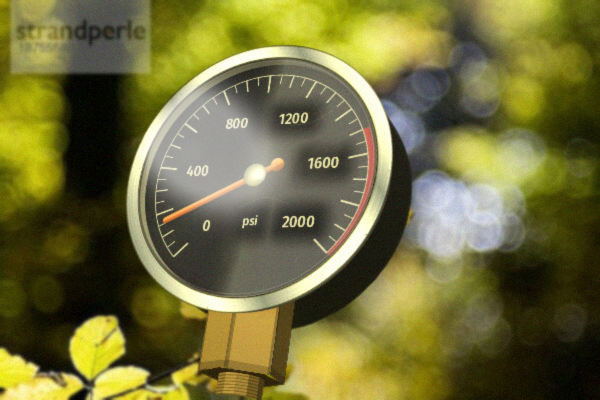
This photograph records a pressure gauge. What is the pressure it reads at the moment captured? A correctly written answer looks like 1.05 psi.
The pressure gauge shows 150 psi
